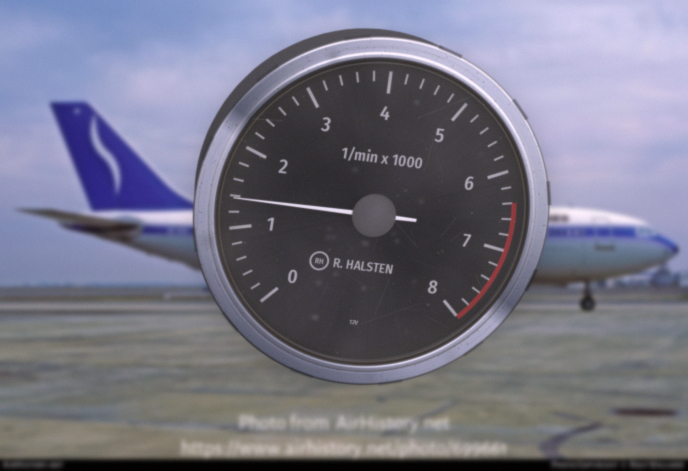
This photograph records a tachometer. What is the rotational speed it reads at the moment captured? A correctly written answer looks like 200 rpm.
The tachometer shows 1400 rpm
